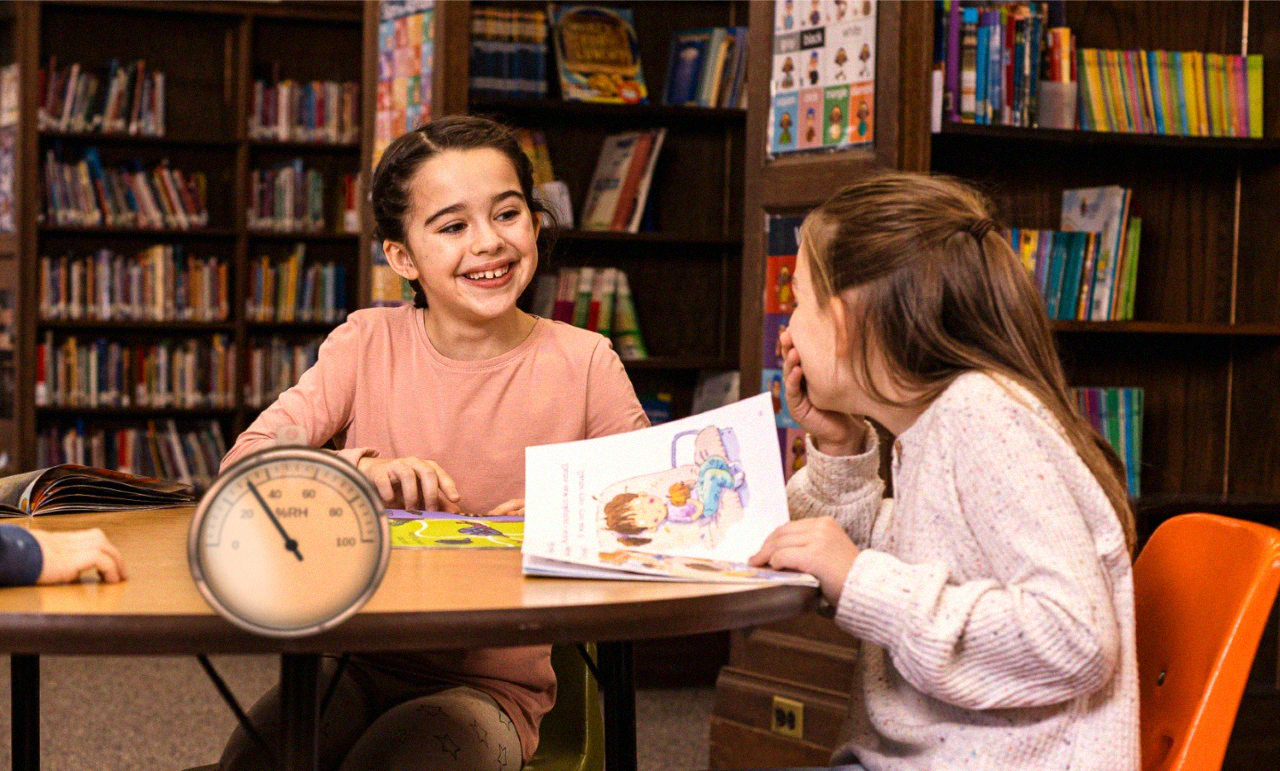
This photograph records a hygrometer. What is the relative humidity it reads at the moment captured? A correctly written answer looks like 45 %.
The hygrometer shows 32 %
